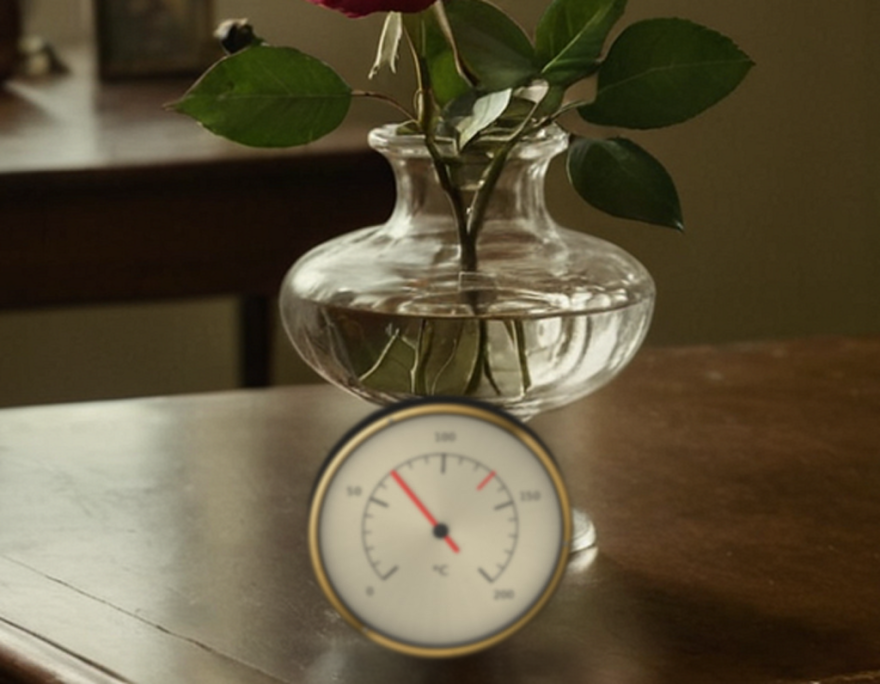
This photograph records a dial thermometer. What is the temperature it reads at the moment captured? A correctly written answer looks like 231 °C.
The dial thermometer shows 70 °C
